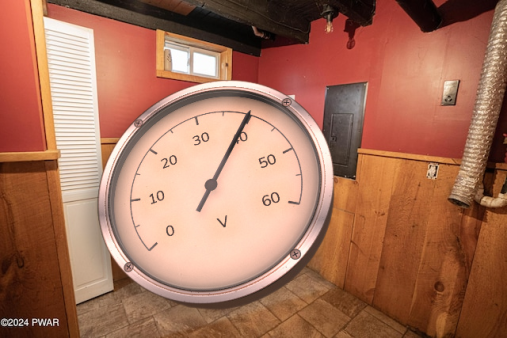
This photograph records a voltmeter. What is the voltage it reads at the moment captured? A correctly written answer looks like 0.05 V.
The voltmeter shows 40 V
